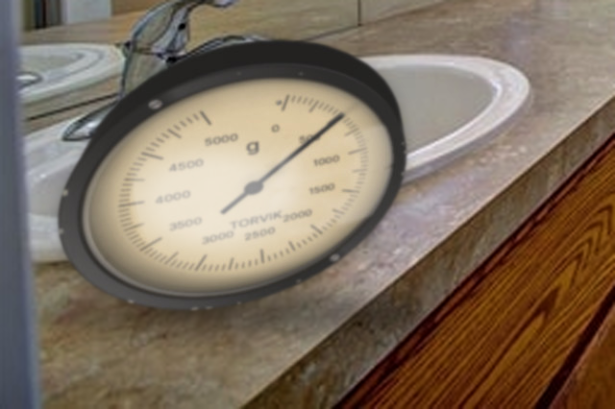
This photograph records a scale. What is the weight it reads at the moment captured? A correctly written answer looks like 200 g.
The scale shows 500 g
